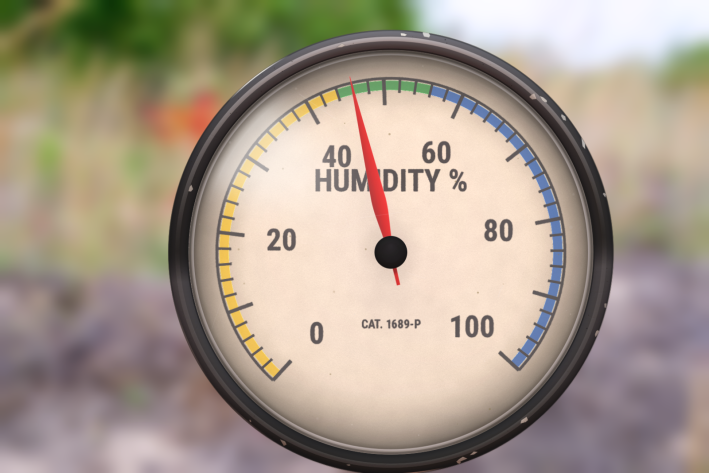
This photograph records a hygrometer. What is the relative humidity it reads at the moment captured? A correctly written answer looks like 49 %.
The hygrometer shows 46 %
